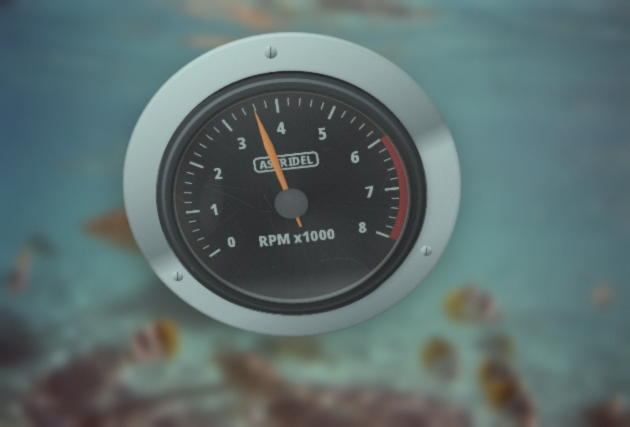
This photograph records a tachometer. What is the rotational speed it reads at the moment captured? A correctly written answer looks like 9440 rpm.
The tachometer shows 3600 rpm
